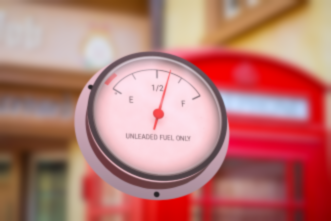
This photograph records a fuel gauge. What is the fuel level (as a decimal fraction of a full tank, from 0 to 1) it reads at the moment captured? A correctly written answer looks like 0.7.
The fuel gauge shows 0.625
